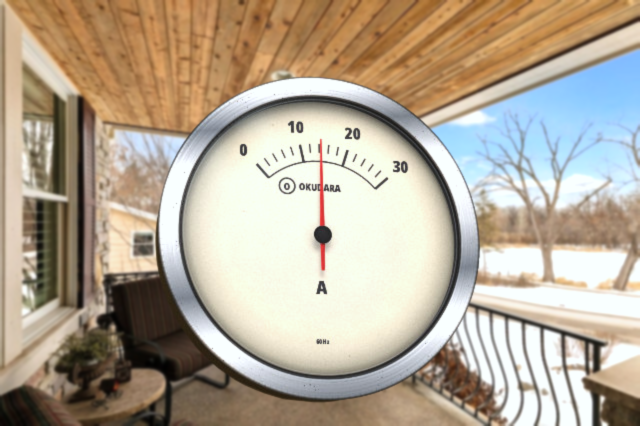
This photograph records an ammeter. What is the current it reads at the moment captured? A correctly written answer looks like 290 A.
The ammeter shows 14 A
